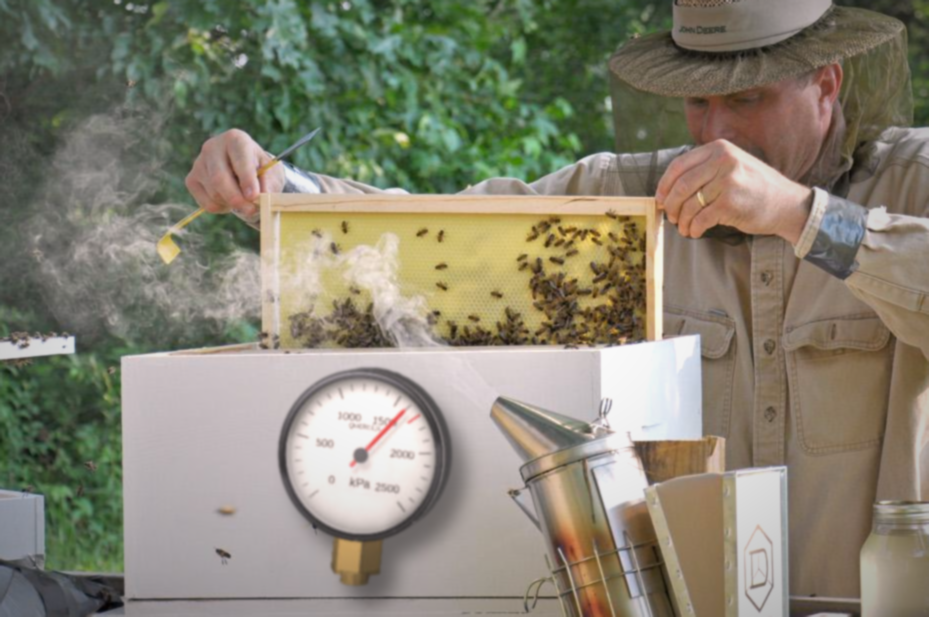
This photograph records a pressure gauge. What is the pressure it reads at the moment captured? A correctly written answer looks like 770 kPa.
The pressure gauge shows 1600 kPa
